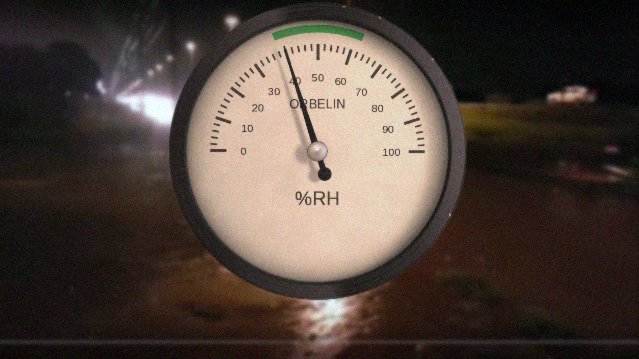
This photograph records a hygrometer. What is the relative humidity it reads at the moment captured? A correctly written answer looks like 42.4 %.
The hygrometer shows 40 %
